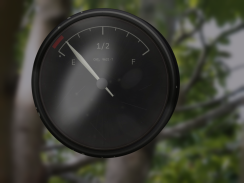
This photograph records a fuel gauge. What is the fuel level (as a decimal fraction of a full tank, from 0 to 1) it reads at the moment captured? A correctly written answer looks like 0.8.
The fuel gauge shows 0.125
